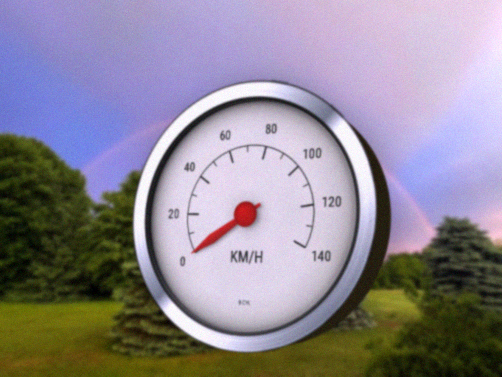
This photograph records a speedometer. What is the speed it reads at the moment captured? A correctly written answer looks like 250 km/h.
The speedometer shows 0 km/h
